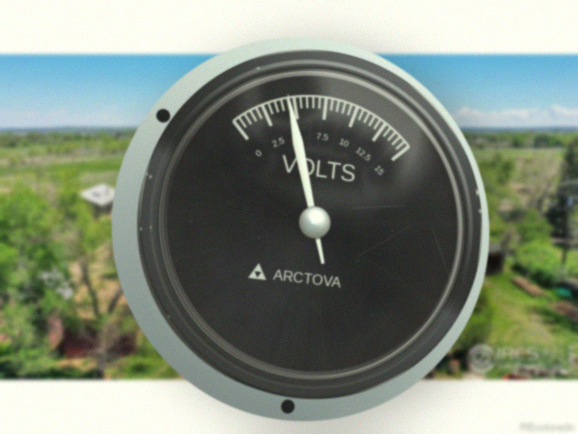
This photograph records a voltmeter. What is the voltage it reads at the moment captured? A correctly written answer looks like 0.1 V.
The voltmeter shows 4.5 V
